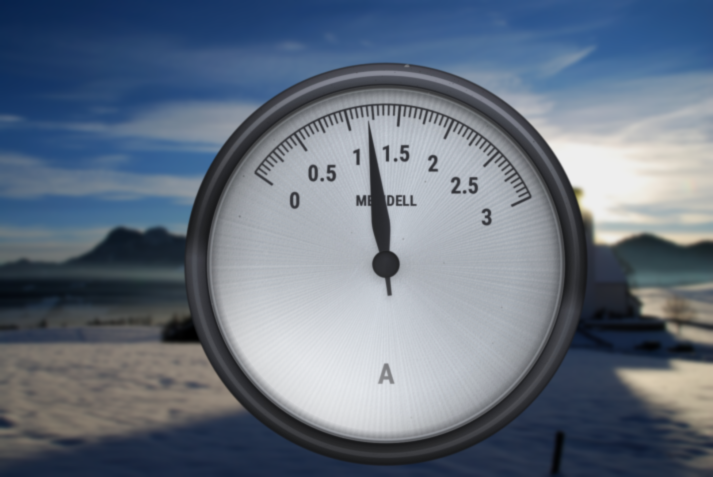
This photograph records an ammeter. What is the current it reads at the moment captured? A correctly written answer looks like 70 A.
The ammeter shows 1.2 A
